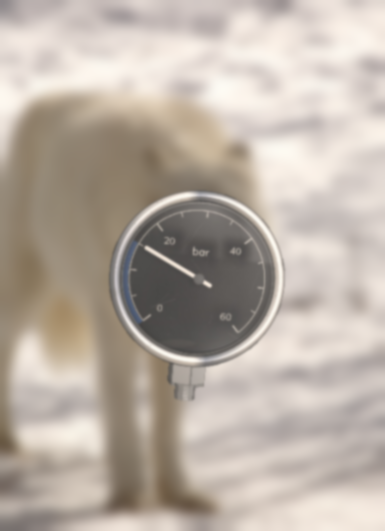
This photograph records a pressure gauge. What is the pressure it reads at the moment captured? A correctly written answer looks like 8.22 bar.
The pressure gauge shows 15 bar
